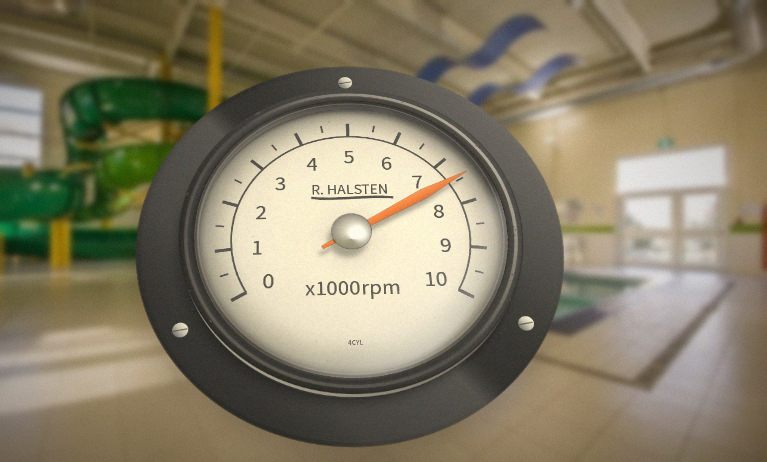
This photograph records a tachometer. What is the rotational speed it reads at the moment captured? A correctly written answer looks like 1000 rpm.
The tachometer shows 7500 rpm
